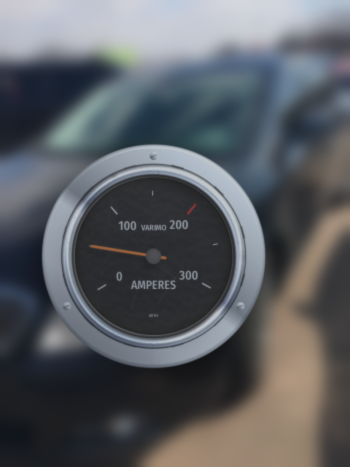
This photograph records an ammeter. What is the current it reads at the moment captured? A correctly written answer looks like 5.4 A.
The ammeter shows 50 A
